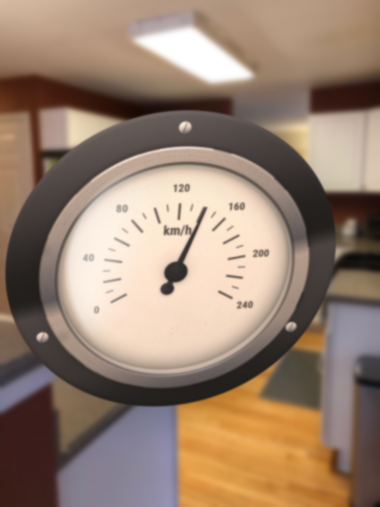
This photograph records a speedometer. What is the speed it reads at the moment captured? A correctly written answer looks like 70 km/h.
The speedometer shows 140 km/h
